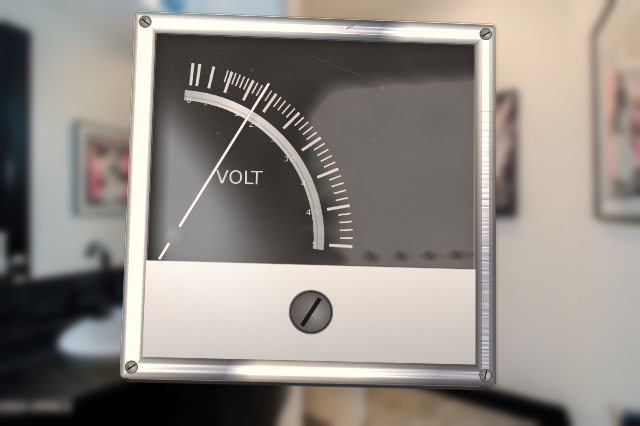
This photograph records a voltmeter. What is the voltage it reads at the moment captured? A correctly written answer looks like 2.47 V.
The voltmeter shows 2.3 V
